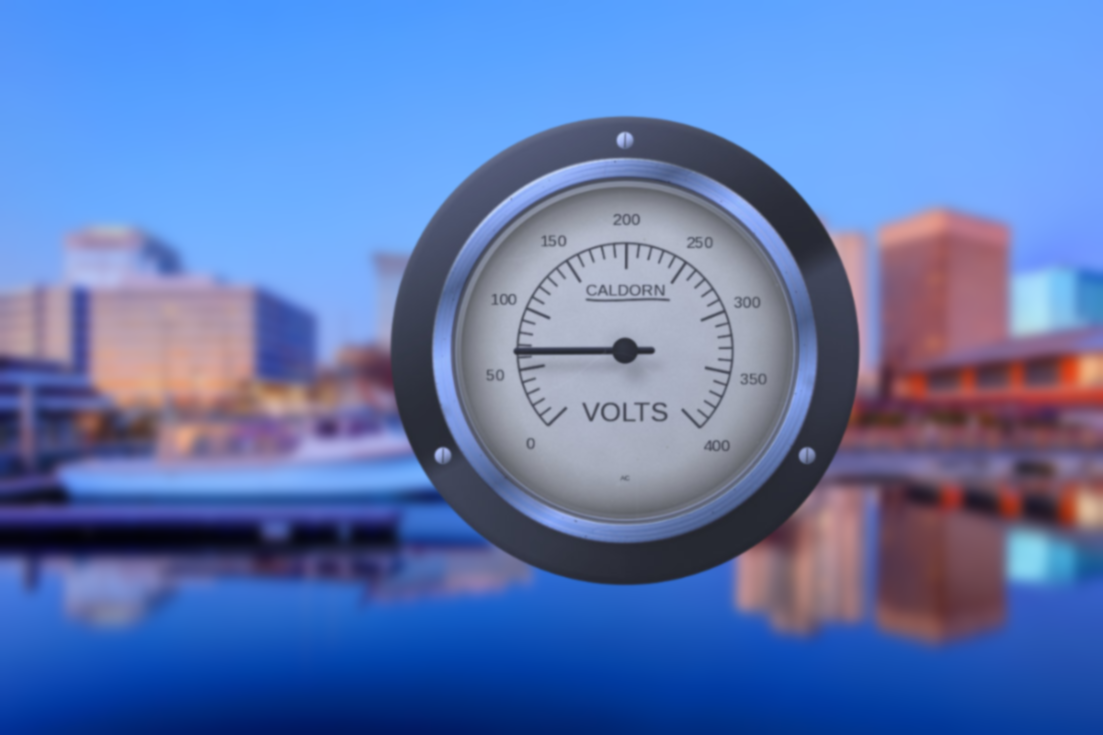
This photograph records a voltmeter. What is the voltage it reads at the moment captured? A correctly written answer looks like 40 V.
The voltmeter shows 65 V
